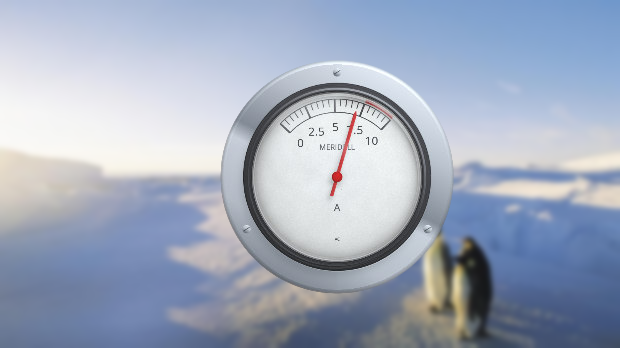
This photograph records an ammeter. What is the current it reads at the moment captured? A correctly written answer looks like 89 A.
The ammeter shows 7 A
